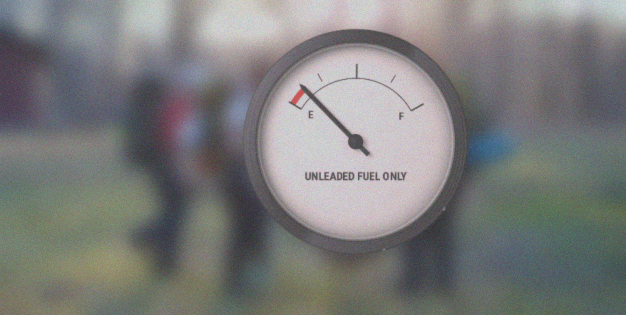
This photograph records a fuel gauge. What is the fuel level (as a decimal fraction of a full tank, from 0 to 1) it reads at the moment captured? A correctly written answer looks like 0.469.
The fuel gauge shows 0.125
